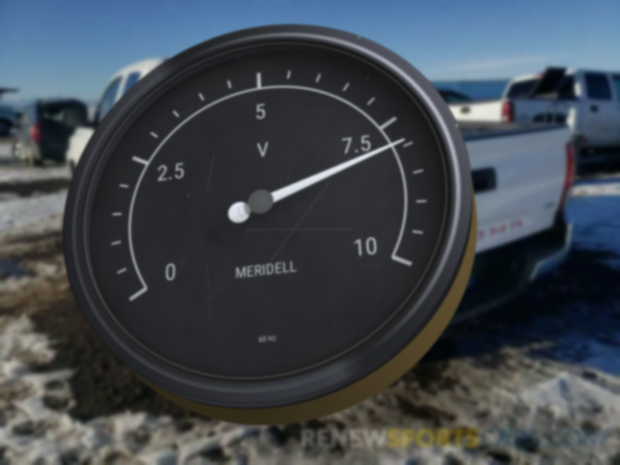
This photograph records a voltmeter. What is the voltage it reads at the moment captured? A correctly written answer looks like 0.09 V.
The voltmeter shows 8 V
